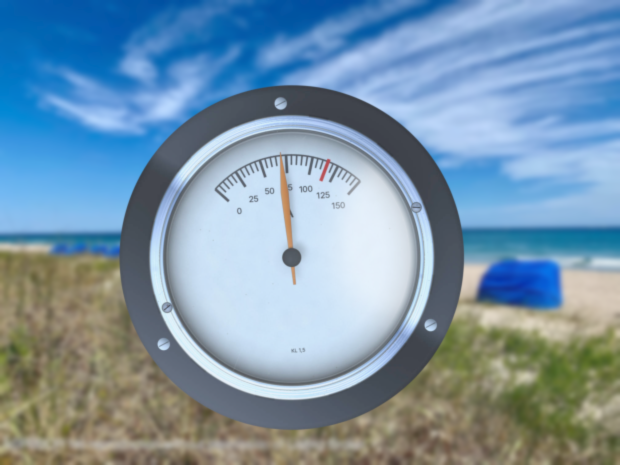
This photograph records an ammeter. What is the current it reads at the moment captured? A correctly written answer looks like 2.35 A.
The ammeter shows 70 A
